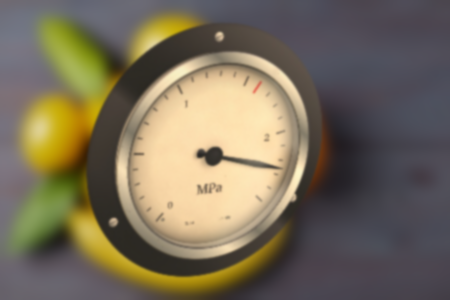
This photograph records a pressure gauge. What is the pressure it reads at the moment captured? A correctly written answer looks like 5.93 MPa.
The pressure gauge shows 2.25 MPa
